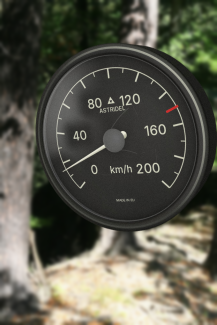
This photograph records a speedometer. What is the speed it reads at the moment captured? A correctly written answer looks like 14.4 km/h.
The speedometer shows 15 km/h
